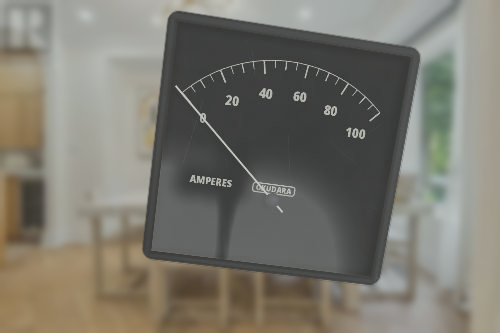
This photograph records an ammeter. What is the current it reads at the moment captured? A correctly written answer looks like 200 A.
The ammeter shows 0 A
